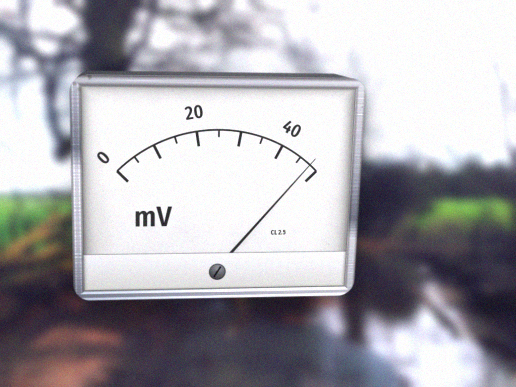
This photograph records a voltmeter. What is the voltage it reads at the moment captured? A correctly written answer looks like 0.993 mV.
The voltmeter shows 47.5 mV
